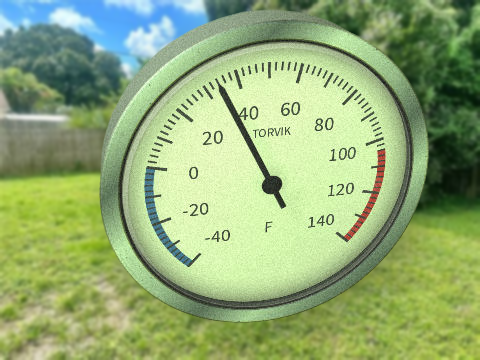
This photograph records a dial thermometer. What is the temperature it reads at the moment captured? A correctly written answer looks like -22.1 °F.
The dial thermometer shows 34 °F
